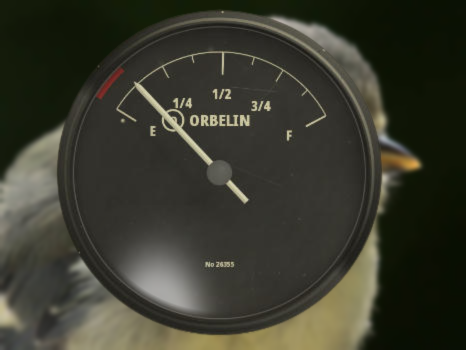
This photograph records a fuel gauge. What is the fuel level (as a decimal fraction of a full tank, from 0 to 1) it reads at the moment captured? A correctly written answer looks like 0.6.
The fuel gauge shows 0.125
